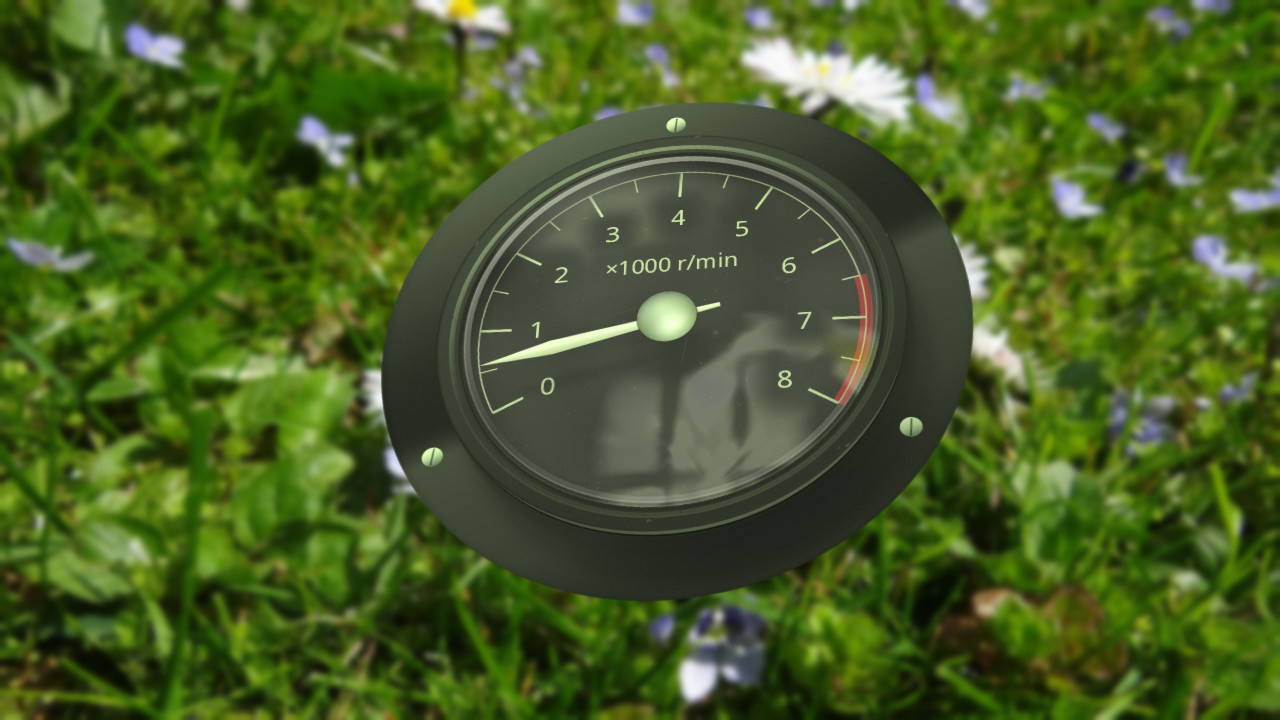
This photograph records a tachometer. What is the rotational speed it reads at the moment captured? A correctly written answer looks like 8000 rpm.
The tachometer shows 500 rpm
